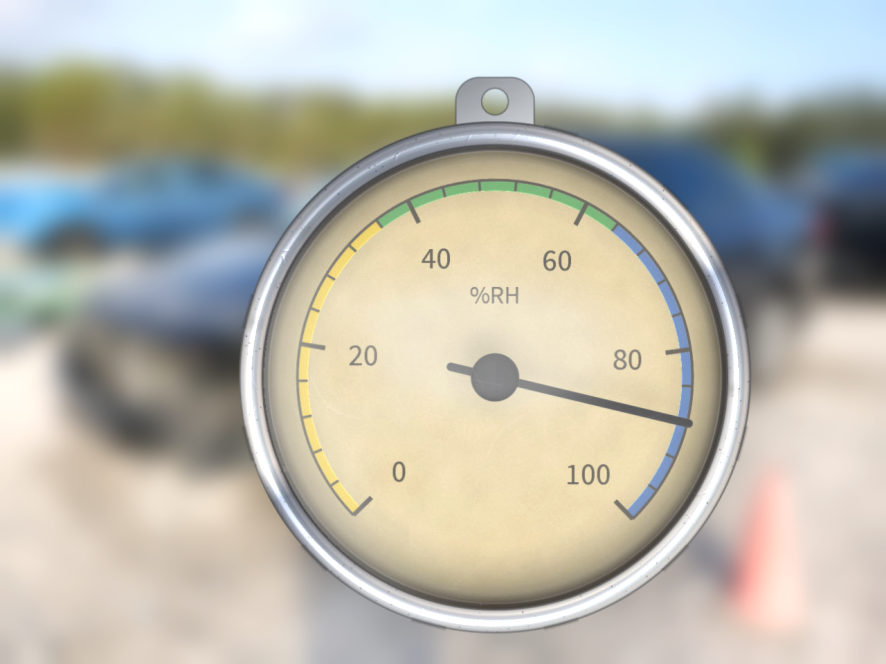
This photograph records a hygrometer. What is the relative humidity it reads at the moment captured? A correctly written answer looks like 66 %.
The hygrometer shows 88 %
